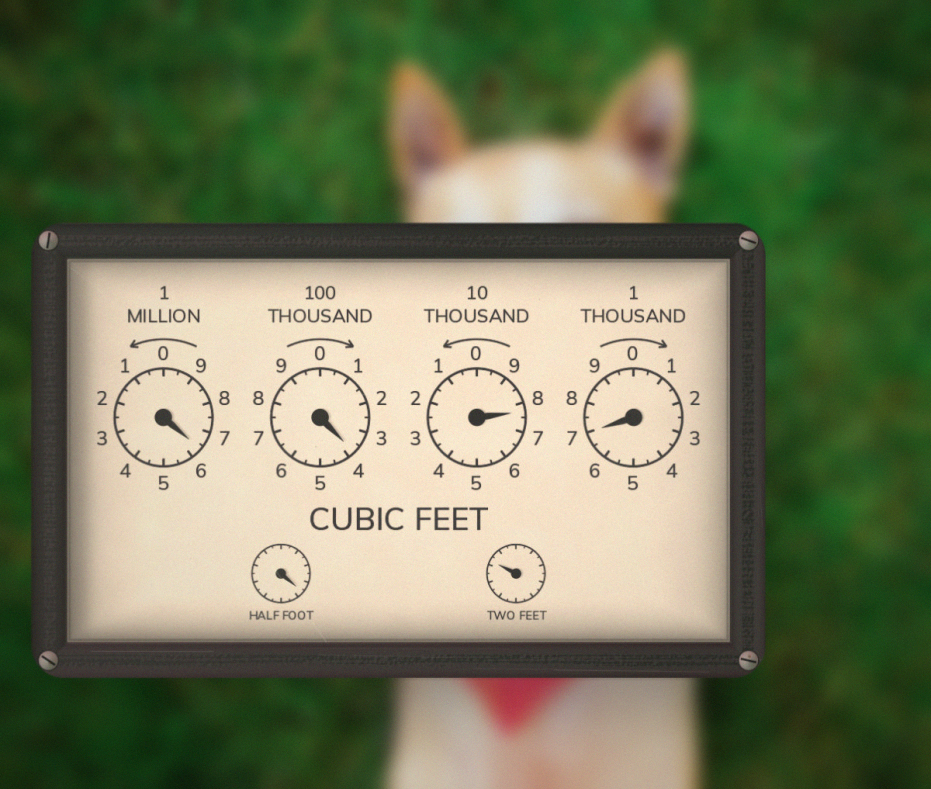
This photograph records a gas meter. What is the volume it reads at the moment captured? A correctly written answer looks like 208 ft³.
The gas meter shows 637700 ft³
